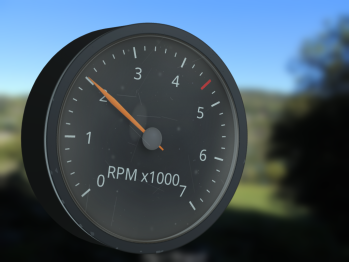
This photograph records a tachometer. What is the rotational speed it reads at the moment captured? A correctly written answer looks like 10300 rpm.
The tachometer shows 2000 rpm
